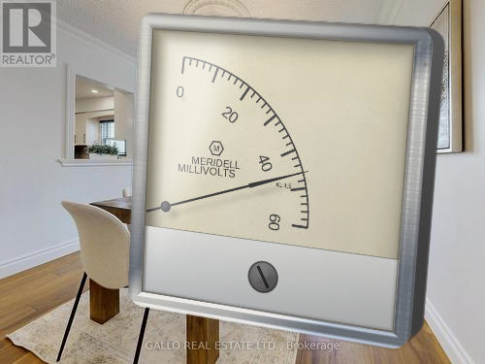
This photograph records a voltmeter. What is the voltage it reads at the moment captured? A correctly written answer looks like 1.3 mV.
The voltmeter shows 46 mV
